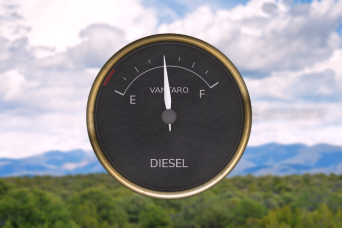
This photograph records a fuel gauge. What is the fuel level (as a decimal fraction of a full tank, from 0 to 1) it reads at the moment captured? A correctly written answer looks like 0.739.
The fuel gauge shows 0.5
